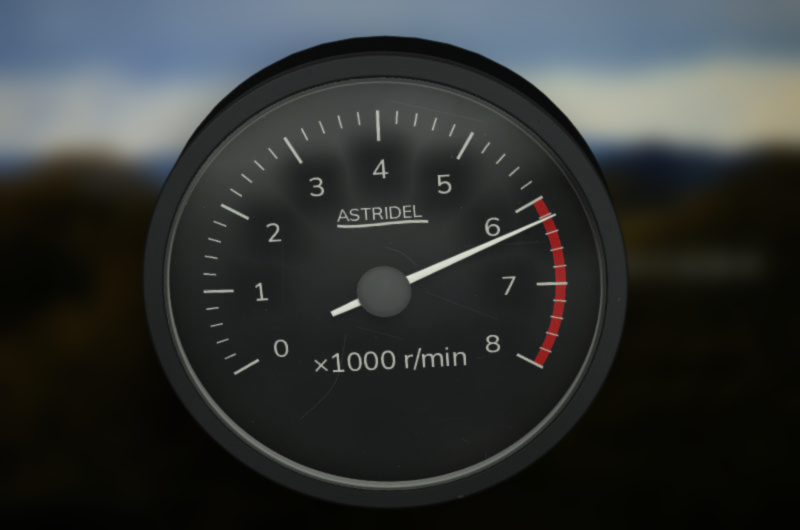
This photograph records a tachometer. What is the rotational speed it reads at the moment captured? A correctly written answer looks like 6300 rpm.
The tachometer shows 6200 rpm
